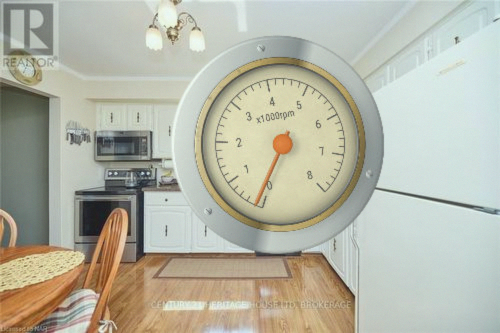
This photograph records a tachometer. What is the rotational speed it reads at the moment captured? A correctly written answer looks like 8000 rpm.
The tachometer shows 200 rpm
